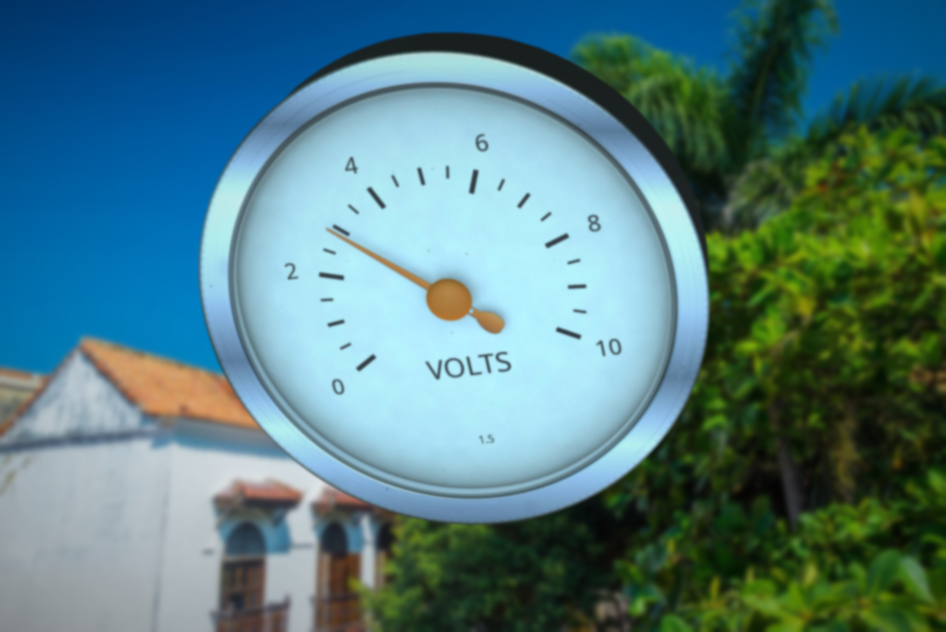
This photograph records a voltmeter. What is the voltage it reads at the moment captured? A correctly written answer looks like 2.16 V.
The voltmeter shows 3 V
